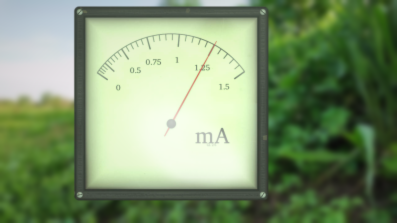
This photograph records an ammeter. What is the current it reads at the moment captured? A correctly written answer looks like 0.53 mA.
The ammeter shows 1.25 mA
